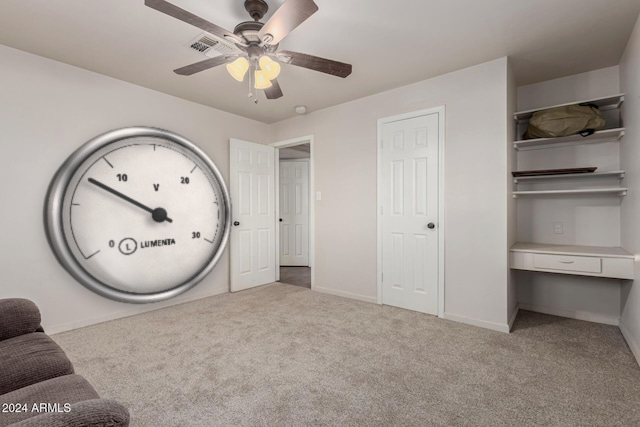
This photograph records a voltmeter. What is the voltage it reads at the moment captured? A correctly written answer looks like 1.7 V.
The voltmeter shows 7.5 V
